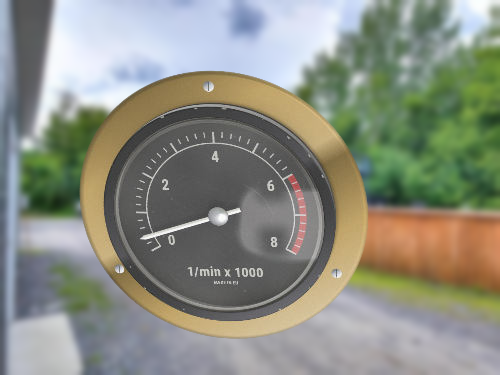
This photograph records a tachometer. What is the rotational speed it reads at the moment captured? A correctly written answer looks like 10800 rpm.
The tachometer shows 400 rpm
